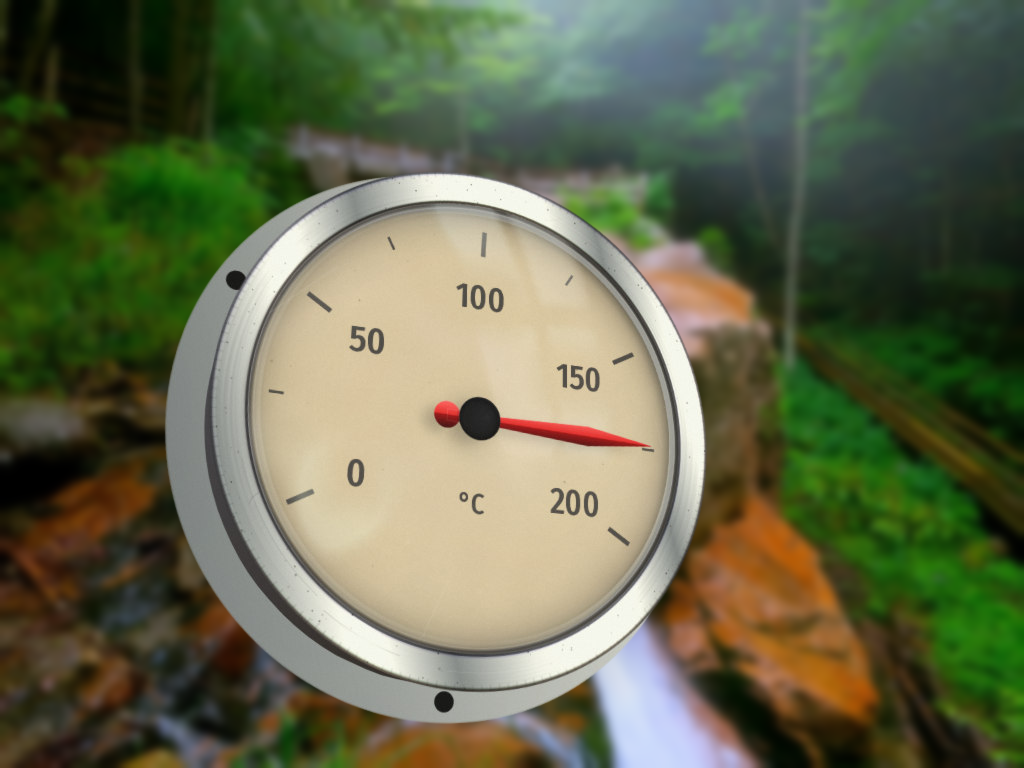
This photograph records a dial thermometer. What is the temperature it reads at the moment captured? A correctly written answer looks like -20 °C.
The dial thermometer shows 175 °C
